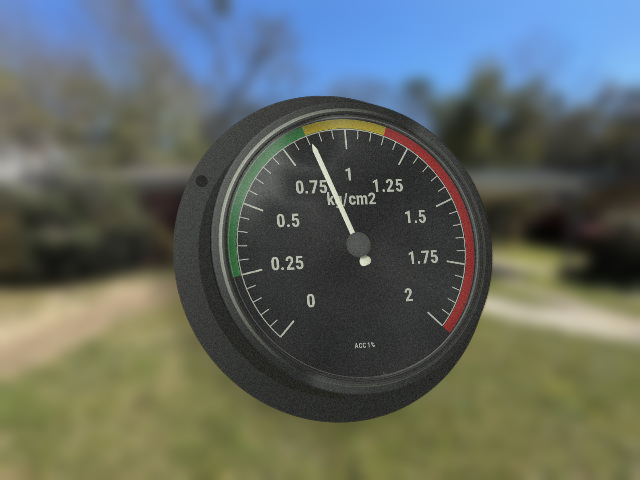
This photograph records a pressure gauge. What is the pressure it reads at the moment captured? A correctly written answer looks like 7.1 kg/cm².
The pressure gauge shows 0.85 kg/cm²
